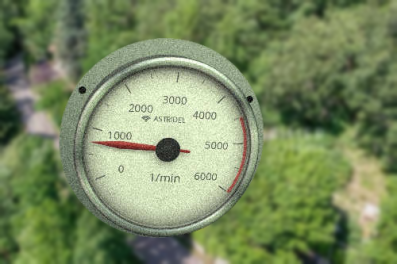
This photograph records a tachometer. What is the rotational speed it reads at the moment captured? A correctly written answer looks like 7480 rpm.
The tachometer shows 750 rpm
